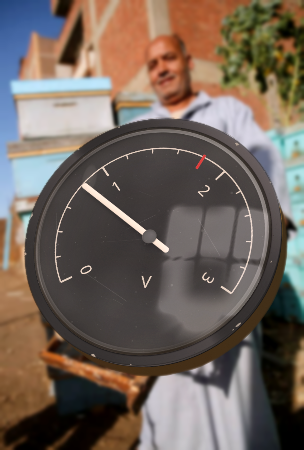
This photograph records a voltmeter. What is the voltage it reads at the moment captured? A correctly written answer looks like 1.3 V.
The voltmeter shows 0.8 V
